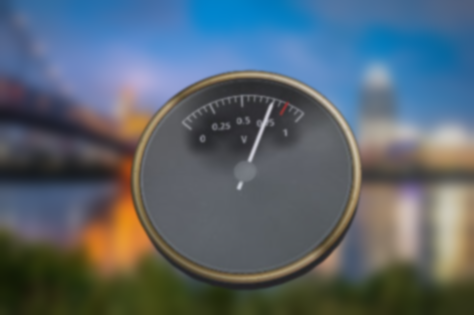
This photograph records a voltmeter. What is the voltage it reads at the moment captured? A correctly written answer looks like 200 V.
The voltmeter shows 0.75 V
